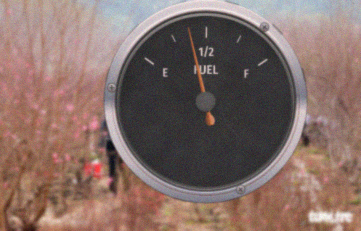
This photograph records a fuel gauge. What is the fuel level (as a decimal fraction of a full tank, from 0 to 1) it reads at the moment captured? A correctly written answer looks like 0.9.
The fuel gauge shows 0.375
